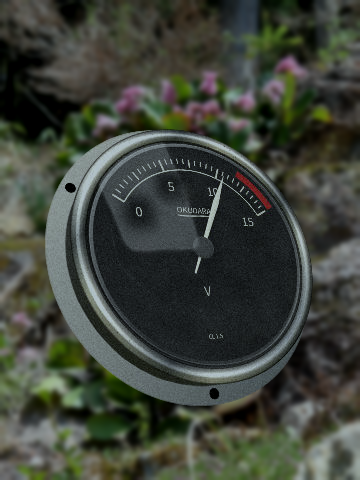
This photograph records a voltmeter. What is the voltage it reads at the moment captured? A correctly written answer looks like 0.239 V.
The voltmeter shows 10.5 V
